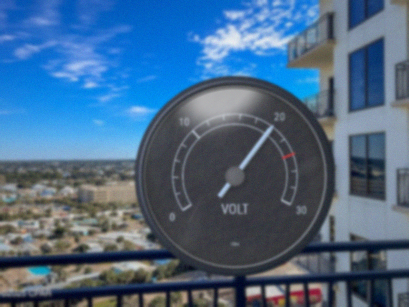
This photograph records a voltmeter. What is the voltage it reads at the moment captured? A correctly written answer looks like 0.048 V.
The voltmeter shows 20 V
